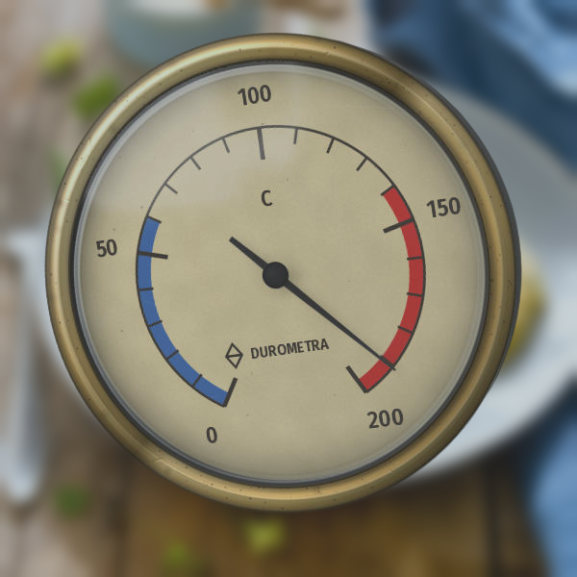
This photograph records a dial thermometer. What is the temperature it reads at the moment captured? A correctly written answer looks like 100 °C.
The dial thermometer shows 190 °C
